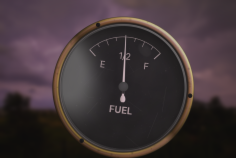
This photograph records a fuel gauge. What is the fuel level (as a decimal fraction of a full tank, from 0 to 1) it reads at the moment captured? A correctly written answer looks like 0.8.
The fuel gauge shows 0.5
